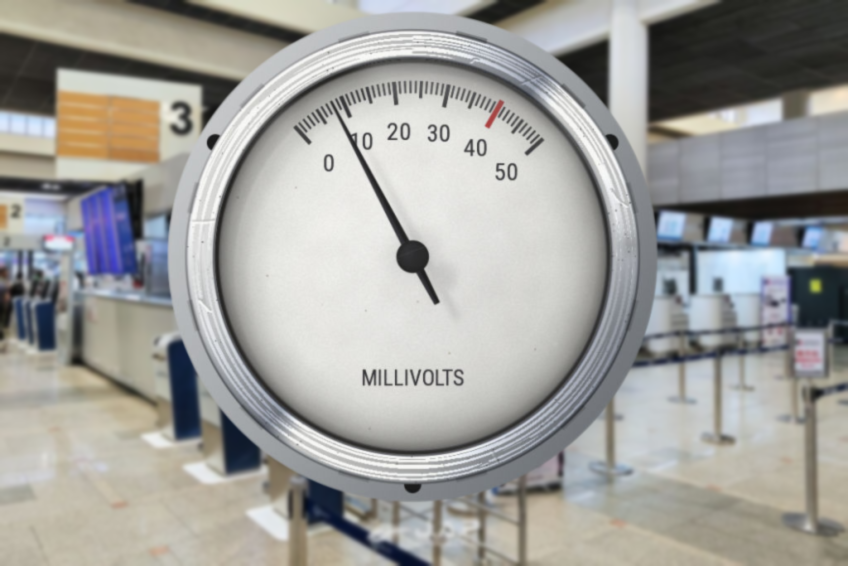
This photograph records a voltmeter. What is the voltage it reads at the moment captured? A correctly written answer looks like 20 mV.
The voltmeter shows 8 mV
